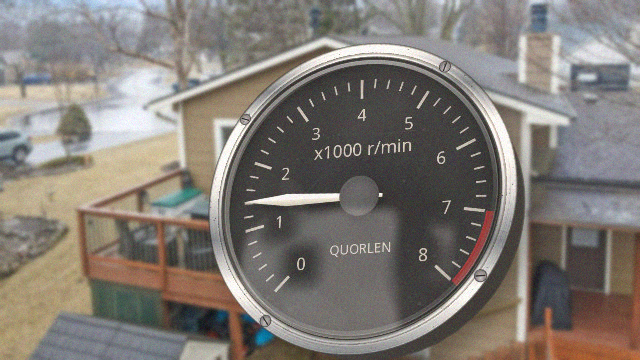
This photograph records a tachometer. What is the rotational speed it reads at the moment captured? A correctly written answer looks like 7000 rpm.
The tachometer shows 1400 rpm
